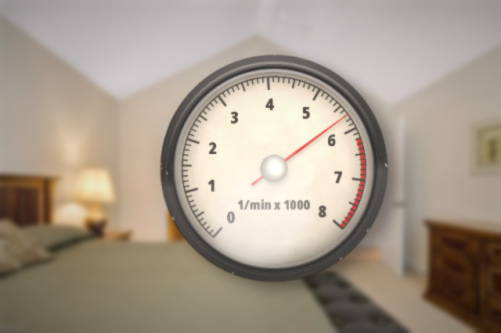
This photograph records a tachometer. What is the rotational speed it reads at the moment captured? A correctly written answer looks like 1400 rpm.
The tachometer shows 5700 rpm
